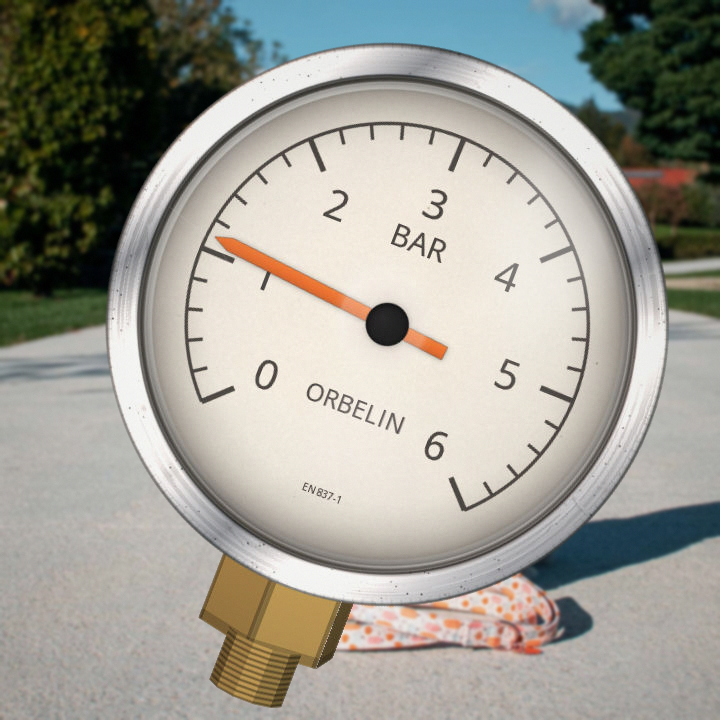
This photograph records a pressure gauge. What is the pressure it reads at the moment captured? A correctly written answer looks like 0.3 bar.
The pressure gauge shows 1.1 bar
